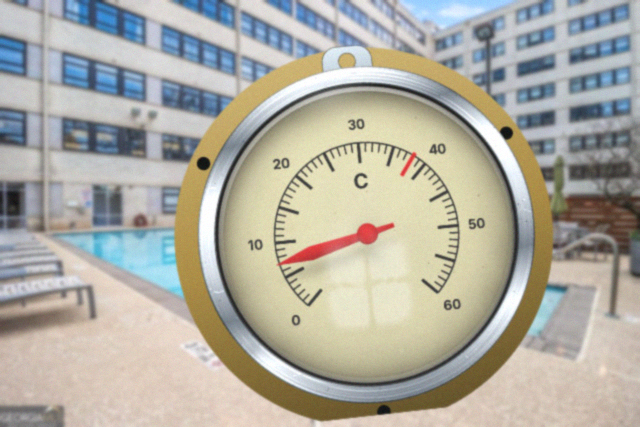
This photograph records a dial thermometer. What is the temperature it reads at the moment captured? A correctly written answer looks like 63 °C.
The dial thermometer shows 7 °C
